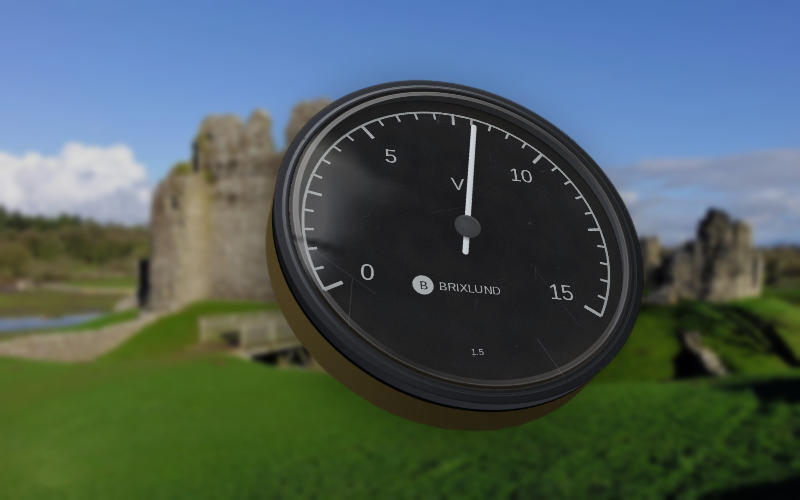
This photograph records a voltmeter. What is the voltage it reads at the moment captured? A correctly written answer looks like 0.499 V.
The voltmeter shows 8 V
